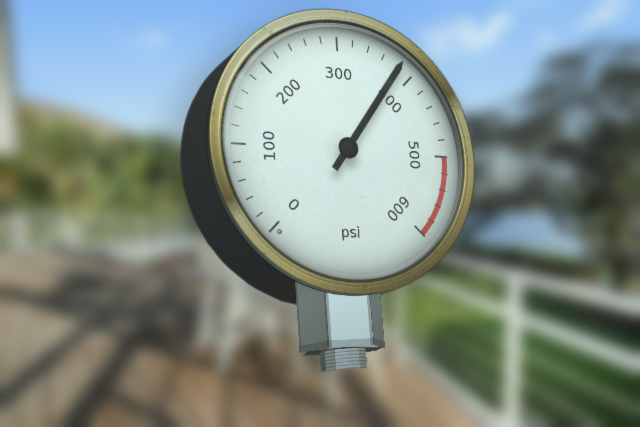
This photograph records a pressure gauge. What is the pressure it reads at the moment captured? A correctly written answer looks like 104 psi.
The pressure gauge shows 380 psi
